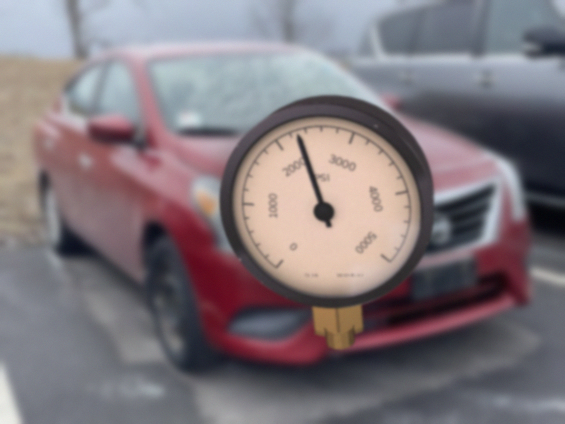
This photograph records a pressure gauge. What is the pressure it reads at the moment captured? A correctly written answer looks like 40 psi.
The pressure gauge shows 2300 psi
